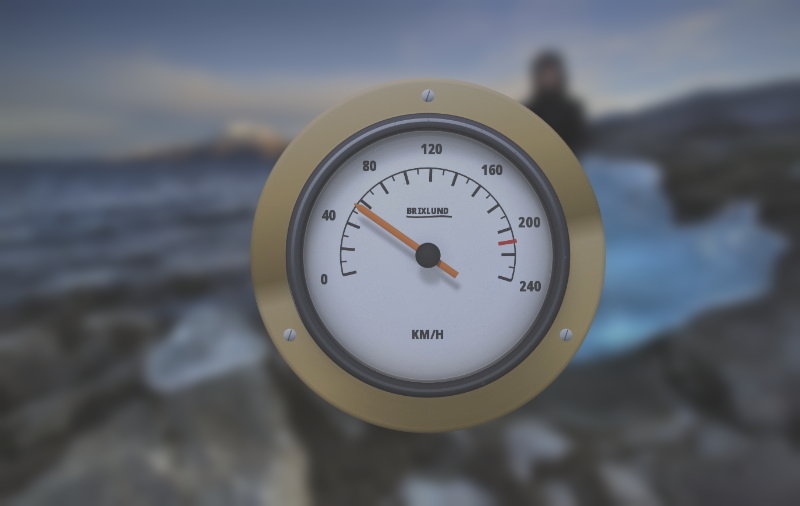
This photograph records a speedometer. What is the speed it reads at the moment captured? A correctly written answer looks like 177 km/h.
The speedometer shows 55 km/h
